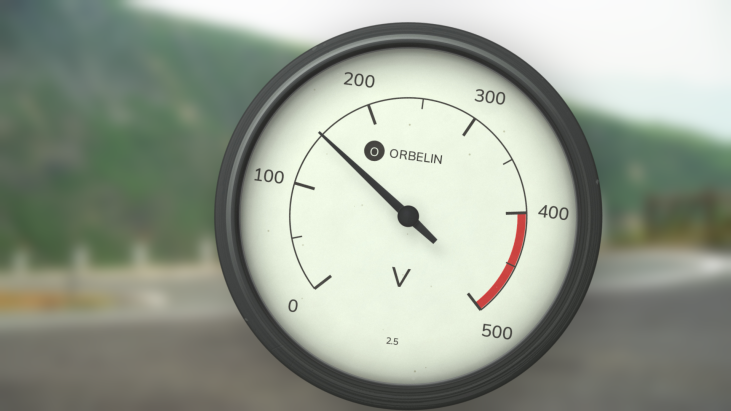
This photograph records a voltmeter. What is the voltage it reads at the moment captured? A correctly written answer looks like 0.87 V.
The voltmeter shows 150 V
